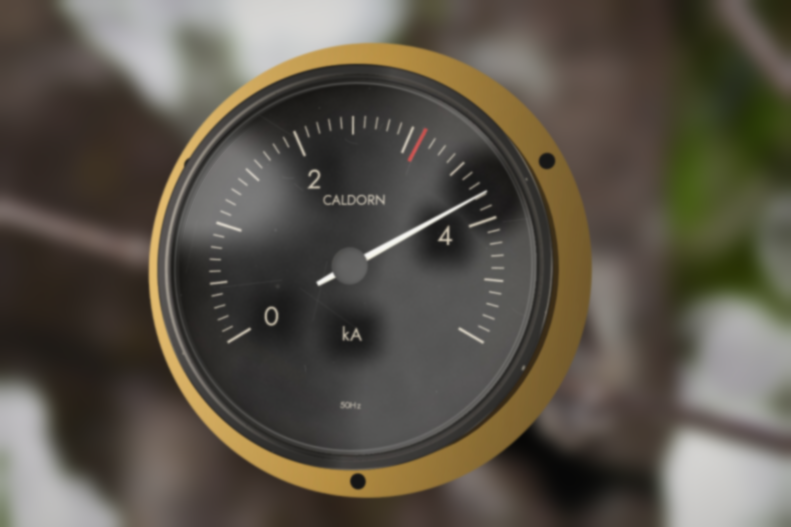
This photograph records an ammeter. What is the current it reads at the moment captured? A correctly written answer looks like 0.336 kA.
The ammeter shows 3.8 kA
